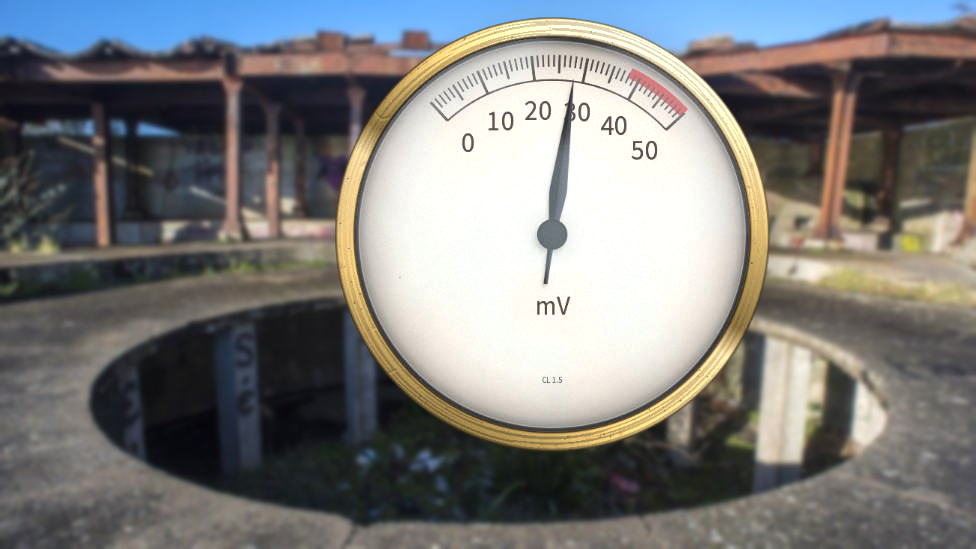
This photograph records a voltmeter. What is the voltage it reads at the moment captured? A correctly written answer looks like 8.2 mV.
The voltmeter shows 28 mV
